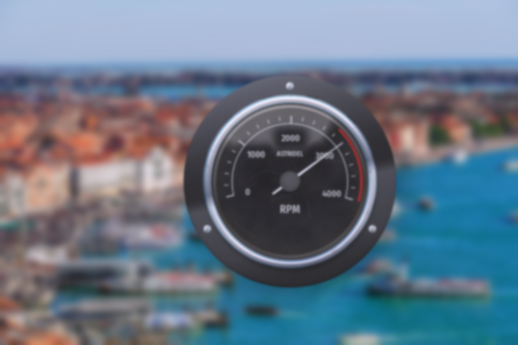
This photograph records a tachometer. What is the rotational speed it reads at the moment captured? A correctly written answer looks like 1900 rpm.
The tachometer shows 3000 rpm
